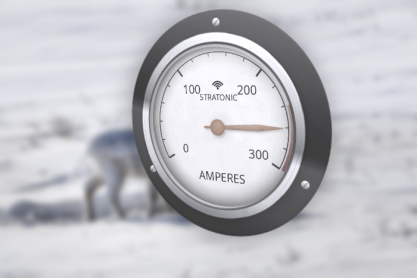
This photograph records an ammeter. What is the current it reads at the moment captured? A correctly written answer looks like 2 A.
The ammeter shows 260 A
